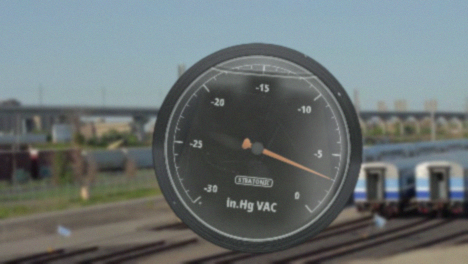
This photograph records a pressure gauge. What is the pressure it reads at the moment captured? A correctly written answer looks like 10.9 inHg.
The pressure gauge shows -3 inHg
